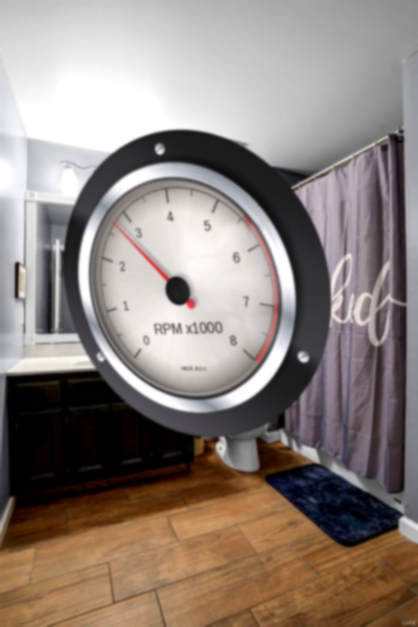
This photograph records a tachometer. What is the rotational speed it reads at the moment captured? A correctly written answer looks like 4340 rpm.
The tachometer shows 2750 rpm
